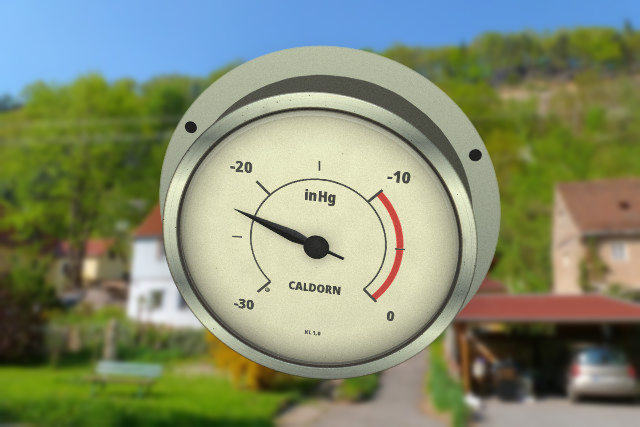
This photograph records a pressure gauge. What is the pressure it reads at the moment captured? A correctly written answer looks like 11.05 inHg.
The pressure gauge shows -22.5 inHg
